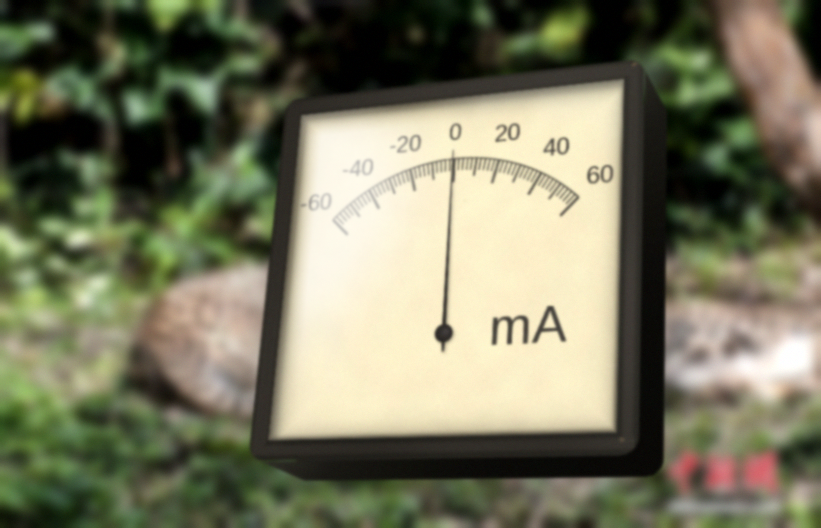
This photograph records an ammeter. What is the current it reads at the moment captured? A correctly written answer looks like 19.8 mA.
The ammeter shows 0 mA
